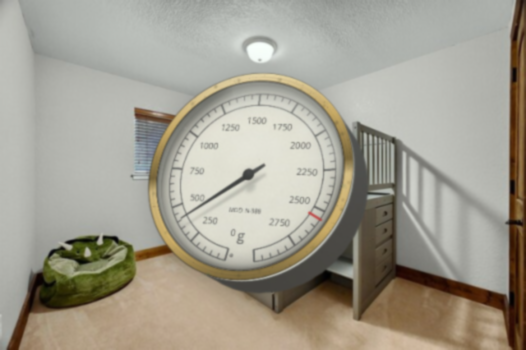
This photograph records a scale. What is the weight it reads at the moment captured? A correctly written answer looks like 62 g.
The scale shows 400 g
